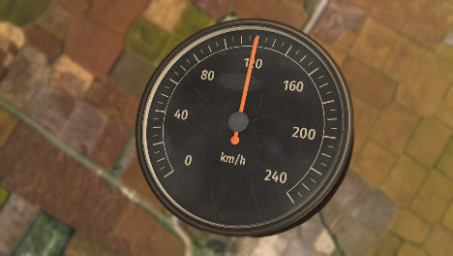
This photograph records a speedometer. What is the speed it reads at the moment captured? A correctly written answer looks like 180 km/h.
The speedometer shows 120 km/h
